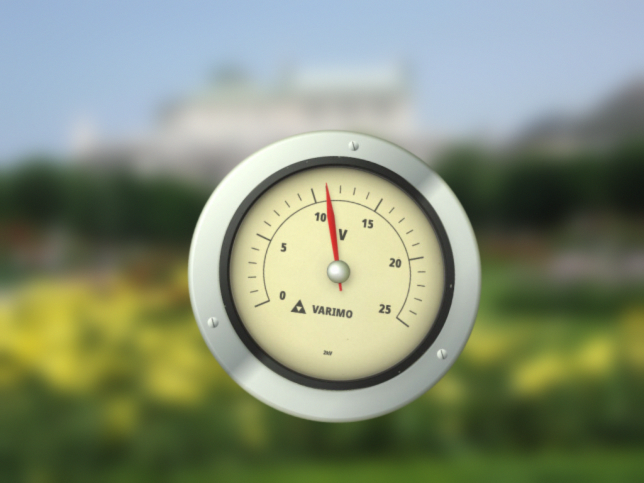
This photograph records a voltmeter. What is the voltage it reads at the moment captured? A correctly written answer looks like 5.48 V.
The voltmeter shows 11 V
